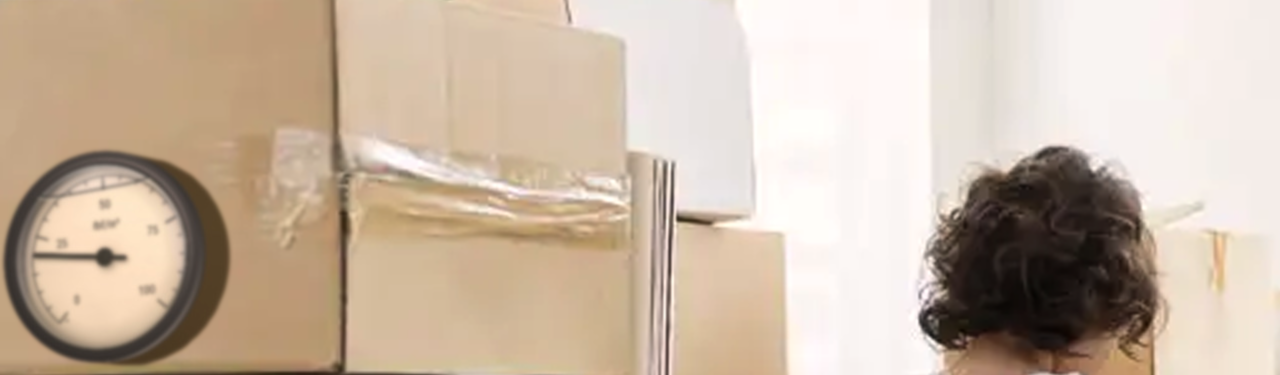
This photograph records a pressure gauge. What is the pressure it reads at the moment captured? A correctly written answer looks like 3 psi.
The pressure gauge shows 20 psi
